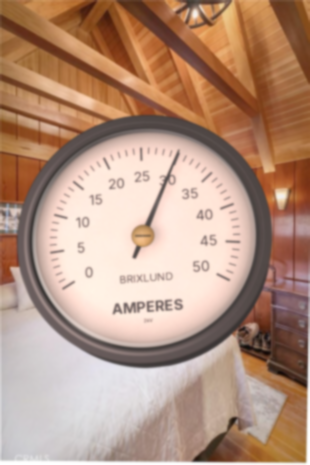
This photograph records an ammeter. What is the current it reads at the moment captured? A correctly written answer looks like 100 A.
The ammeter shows 30 A
